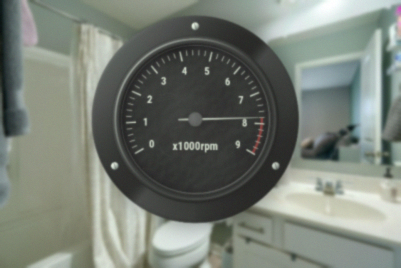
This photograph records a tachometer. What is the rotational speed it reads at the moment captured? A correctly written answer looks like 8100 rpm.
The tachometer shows 7800 rpm
